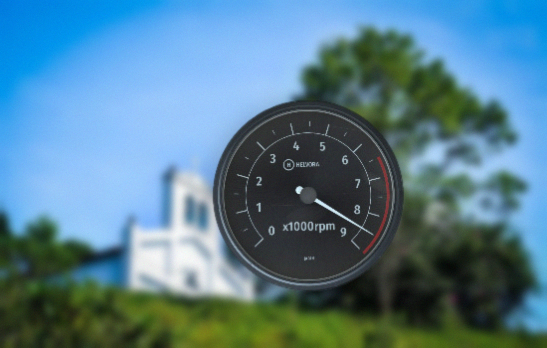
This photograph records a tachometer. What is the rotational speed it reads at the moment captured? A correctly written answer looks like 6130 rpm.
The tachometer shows 8500 rpm
